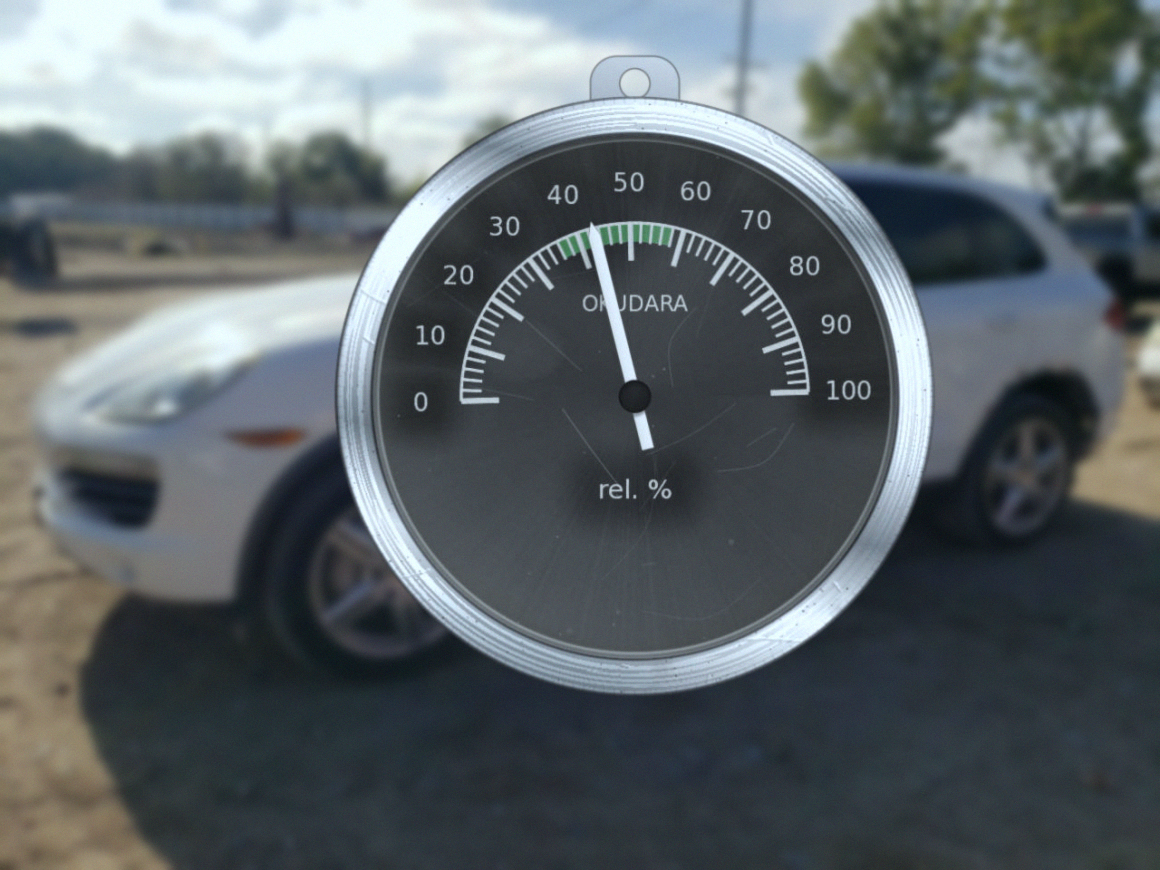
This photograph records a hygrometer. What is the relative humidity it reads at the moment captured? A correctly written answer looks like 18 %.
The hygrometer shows 43 %
